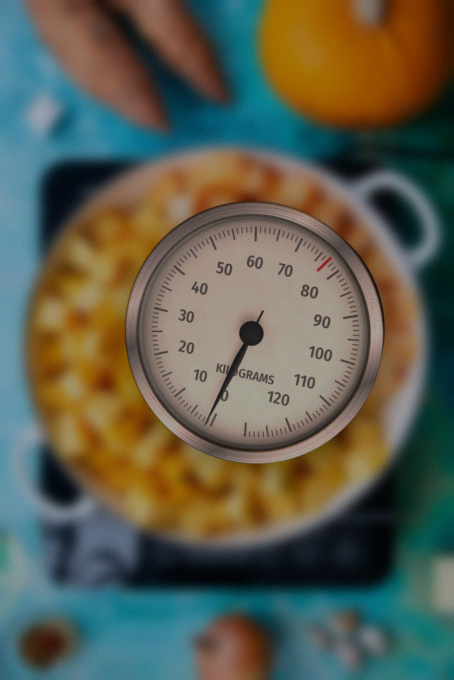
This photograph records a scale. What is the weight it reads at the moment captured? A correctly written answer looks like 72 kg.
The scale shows 1 kg
